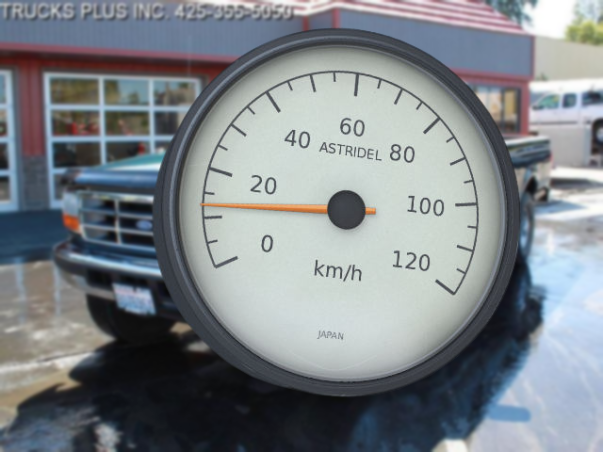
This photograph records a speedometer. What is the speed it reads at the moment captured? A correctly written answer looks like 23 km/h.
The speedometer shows 12.5 km/h
